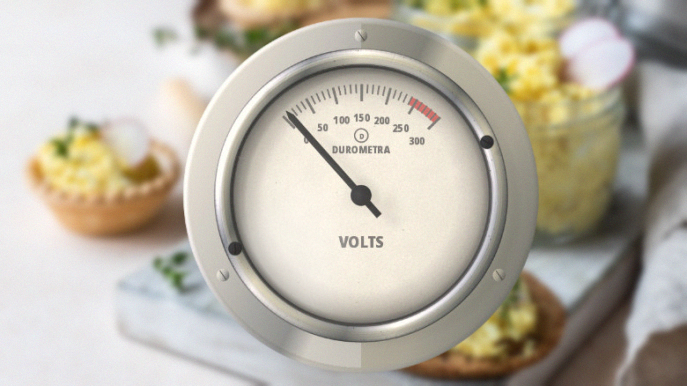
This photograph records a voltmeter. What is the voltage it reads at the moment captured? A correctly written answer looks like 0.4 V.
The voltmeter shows 10 V
